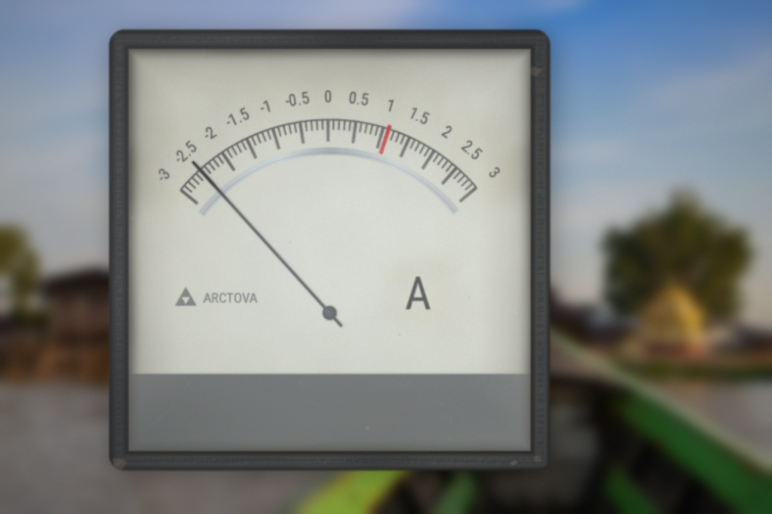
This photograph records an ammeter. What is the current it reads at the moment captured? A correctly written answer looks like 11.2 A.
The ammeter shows -2.5 A
